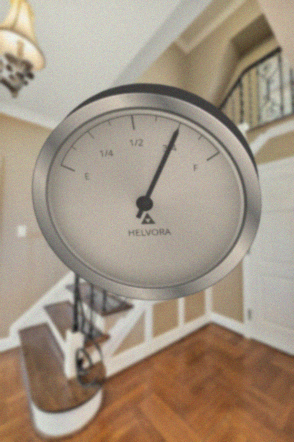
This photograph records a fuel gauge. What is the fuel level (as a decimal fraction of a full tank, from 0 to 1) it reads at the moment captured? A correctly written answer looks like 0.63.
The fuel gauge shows 0.75
